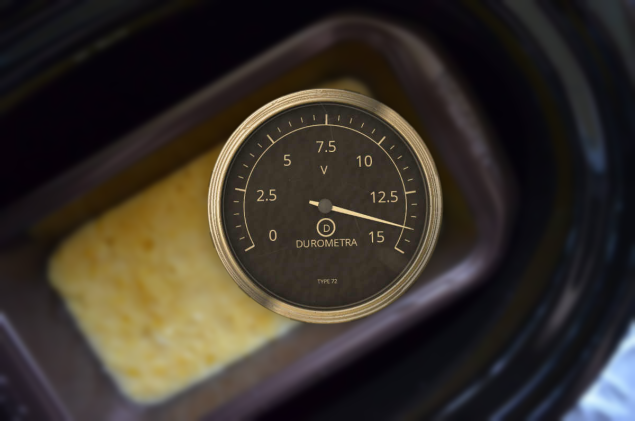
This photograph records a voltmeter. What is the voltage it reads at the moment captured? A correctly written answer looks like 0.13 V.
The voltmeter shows 14 V
